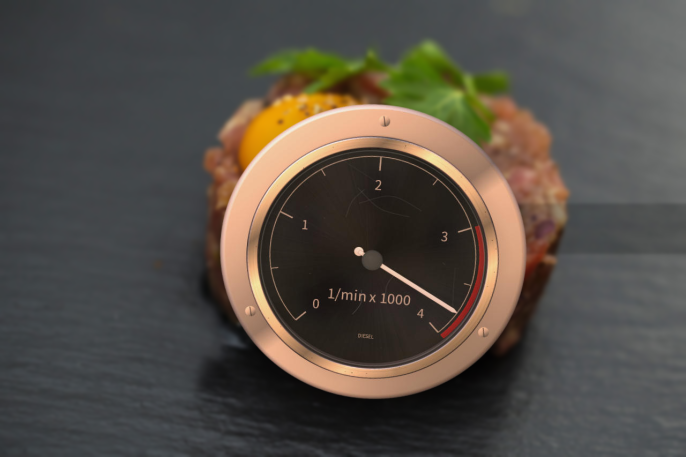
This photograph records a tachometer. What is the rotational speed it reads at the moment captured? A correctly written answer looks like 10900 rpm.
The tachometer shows 3750 rpm
